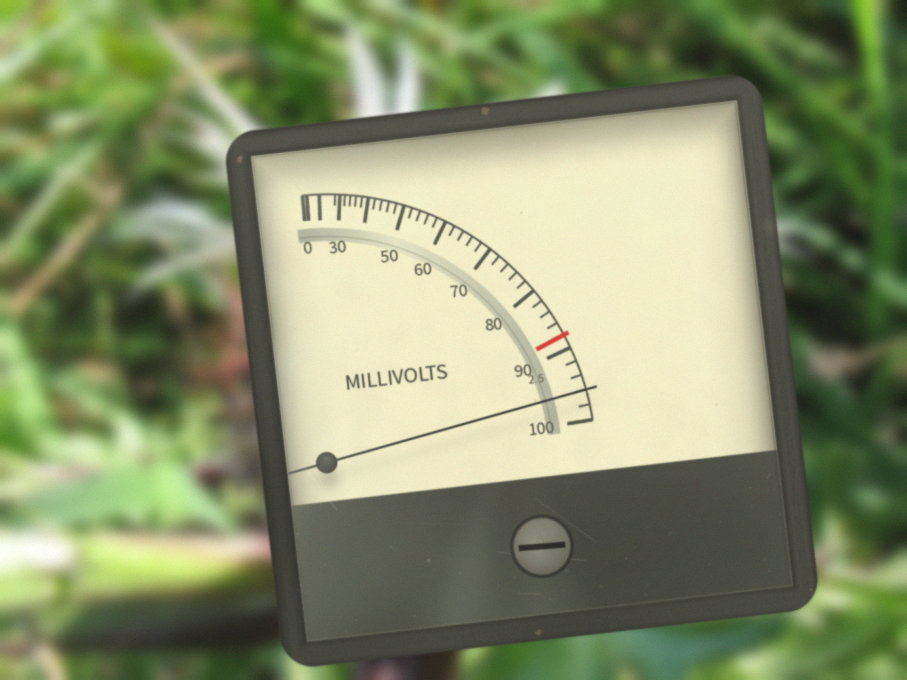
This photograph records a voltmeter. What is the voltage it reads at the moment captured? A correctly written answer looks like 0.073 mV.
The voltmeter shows 96 mV
